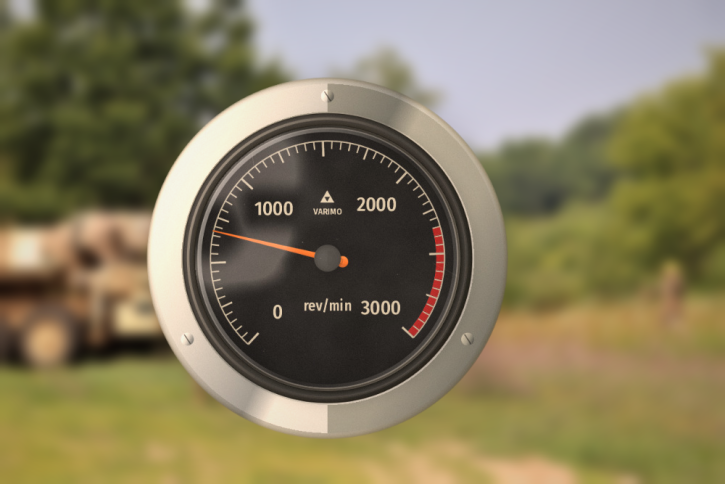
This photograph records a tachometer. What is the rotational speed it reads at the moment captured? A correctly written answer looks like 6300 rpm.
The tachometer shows 675 rpm
